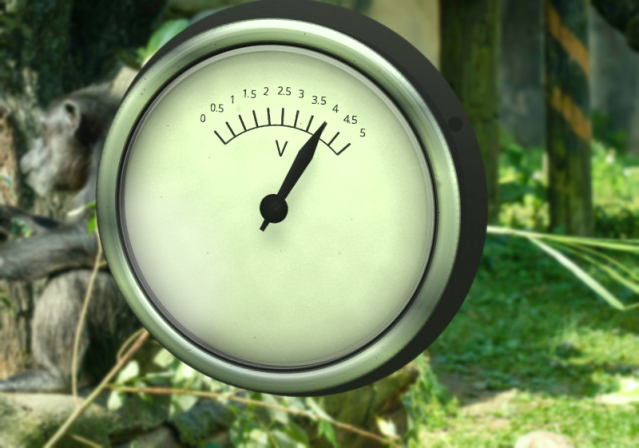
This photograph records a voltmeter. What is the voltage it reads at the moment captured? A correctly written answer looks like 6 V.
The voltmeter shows 4 V
